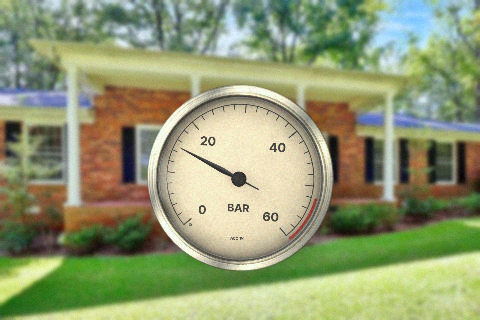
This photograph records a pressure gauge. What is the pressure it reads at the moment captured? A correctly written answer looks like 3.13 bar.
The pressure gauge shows 15 bar
